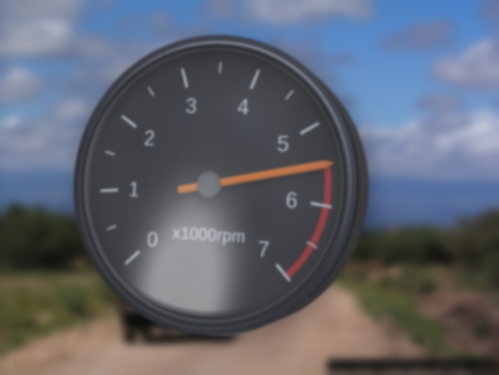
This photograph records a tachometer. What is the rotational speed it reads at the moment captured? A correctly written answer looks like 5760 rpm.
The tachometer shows 5500 rpm
